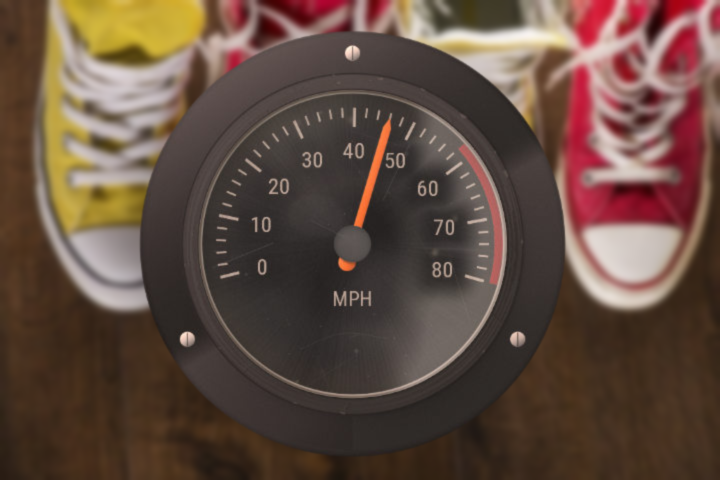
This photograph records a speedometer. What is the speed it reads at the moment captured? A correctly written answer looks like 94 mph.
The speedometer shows 46 mph
